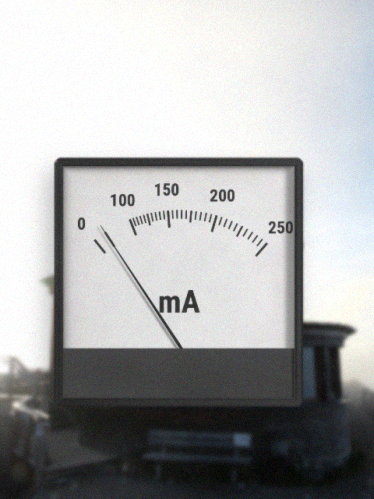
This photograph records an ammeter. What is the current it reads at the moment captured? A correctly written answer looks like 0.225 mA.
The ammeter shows 50 mA
